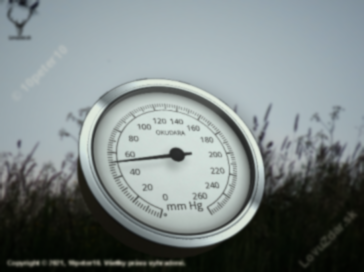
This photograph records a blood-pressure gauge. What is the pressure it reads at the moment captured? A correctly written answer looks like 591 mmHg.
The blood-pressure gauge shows 50 mmHg
